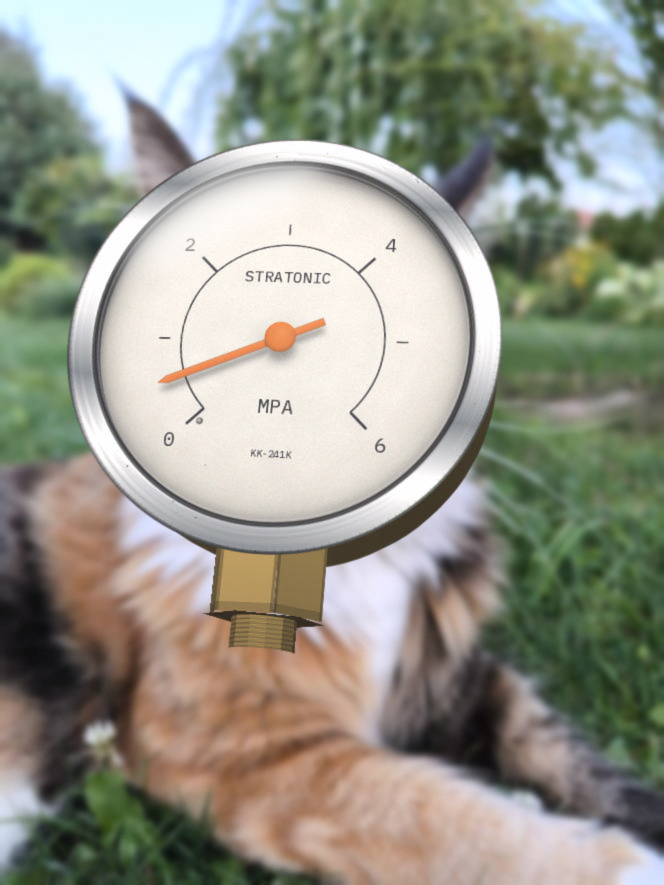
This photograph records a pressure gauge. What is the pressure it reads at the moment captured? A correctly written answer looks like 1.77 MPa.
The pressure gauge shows 0.5 MPa
